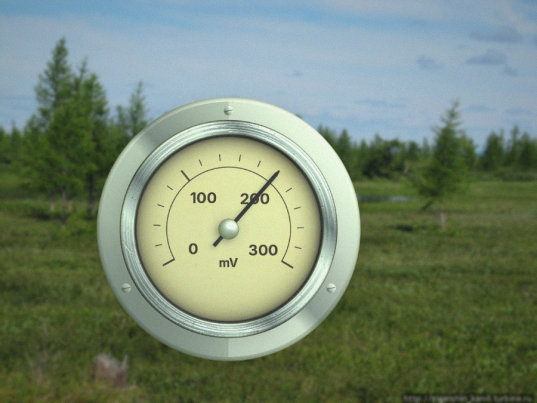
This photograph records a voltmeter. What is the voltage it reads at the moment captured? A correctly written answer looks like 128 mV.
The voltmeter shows 200 mV
